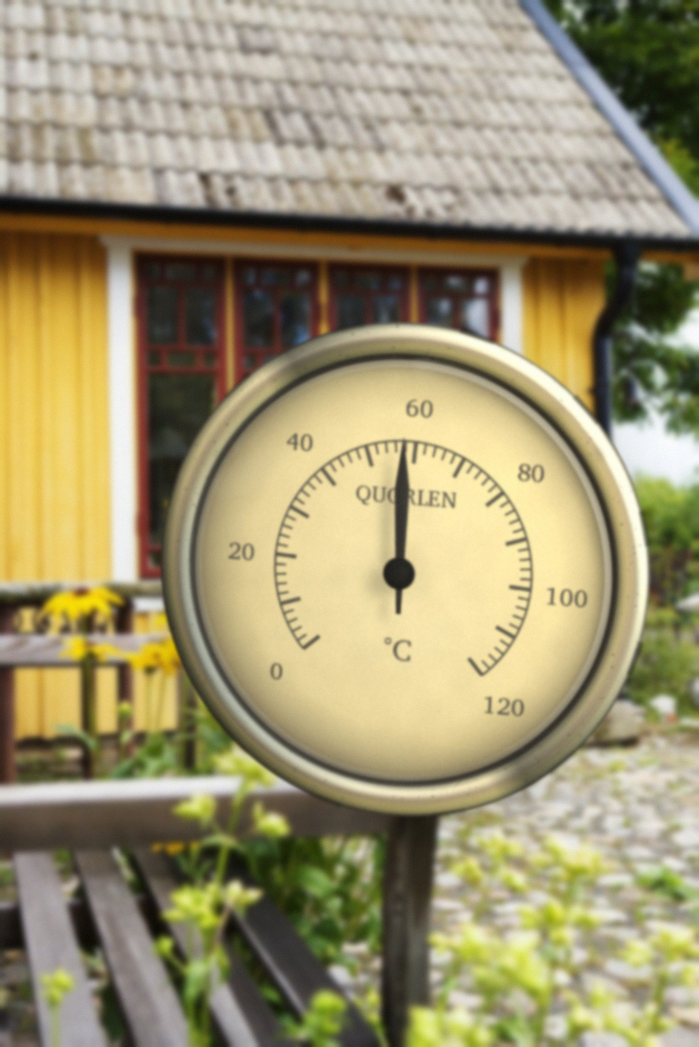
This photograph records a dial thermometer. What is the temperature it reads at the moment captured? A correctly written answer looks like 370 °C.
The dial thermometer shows 58 °C
